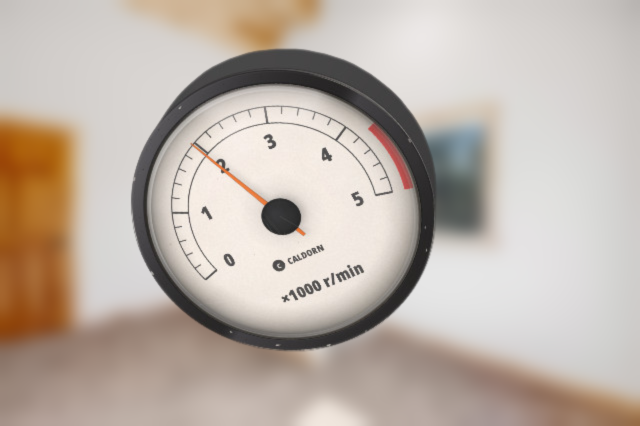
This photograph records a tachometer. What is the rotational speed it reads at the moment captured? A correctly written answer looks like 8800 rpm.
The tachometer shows 2000 rpm
